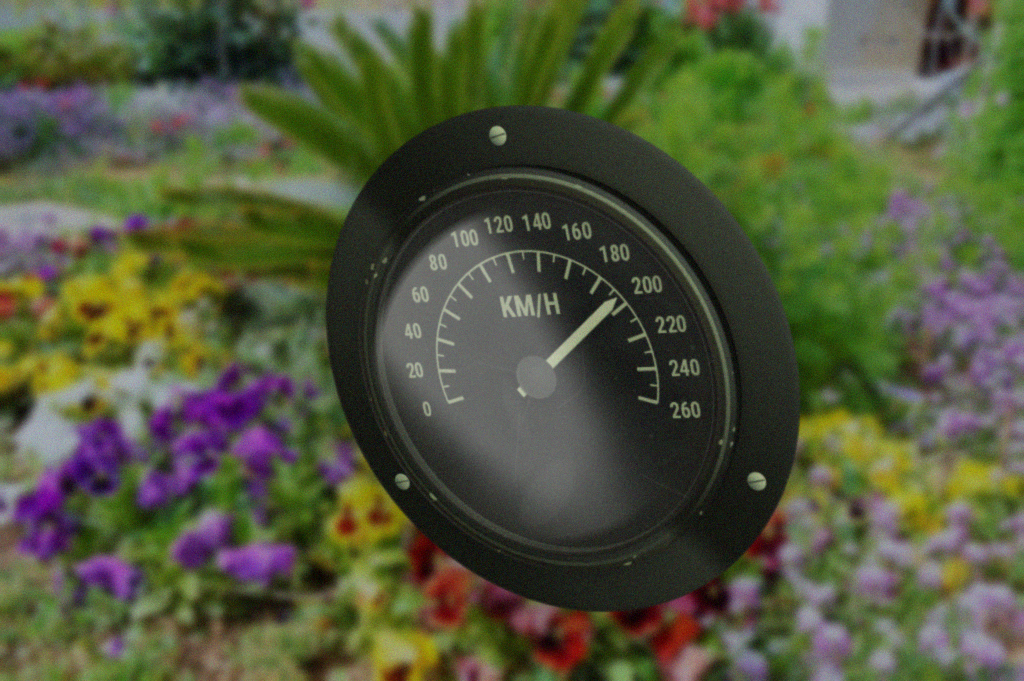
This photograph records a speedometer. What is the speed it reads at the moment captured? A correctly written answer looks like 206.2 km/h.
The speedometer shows 195 km/h
